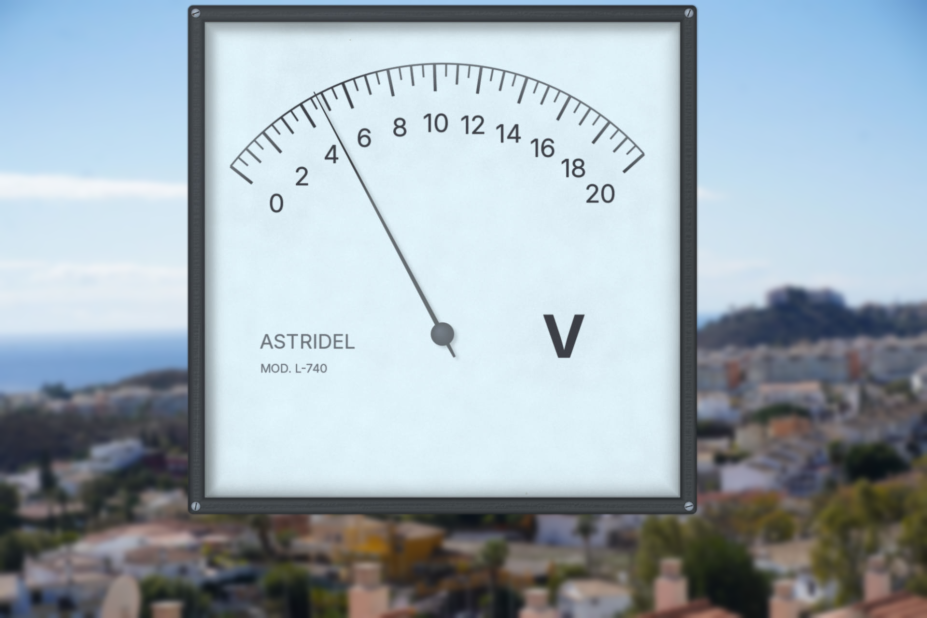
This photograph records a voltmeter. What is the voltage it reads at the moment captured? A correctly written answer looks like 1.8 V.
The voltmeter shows 4.75 V
